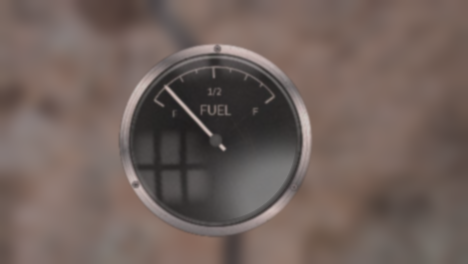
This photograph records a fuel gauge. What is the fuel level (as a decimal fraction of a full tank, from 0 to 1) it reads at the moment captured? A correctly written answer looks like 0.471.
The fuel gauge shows 0.125
